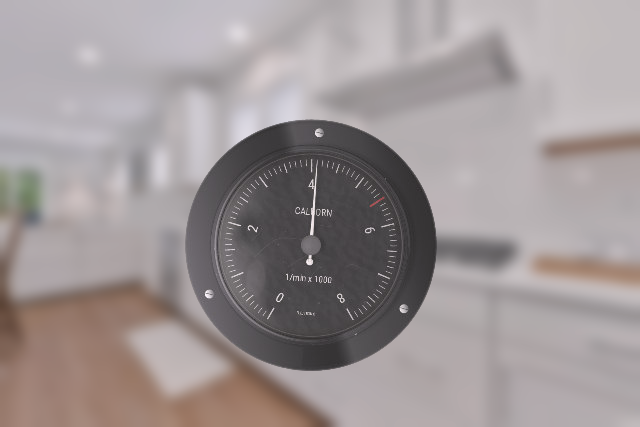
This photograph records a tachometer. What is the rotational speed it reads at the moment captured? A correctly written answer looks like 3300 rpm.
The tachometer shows 4100 rpm
